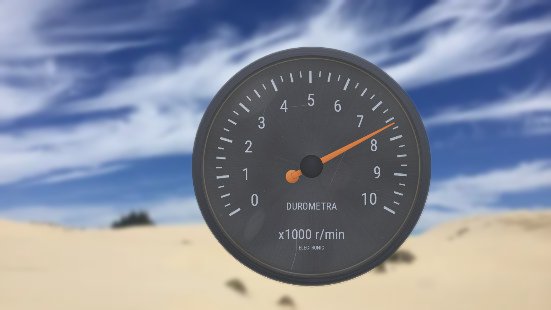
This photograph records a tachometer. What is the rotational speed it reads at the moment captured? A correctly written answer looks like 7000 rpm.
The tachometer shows 7625 rpm
